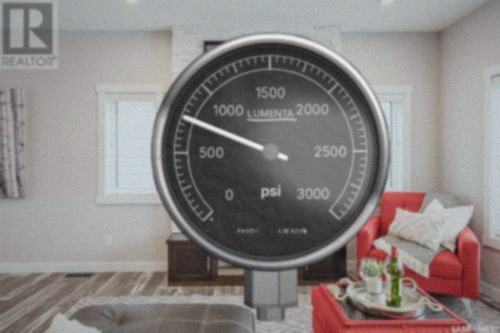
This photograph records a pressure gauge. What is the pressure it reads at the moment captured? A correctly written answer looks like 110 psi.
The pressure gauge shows 750 psi
